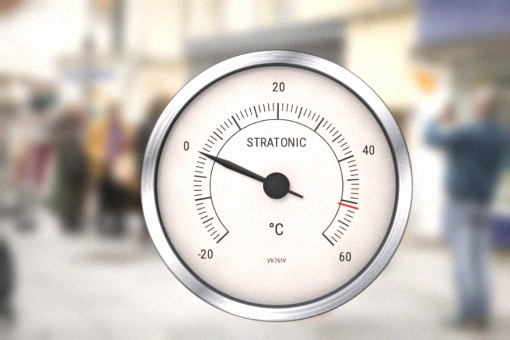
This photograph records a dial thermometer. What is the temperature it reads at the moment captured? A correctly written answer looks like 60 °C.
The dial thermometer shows 0 °C
